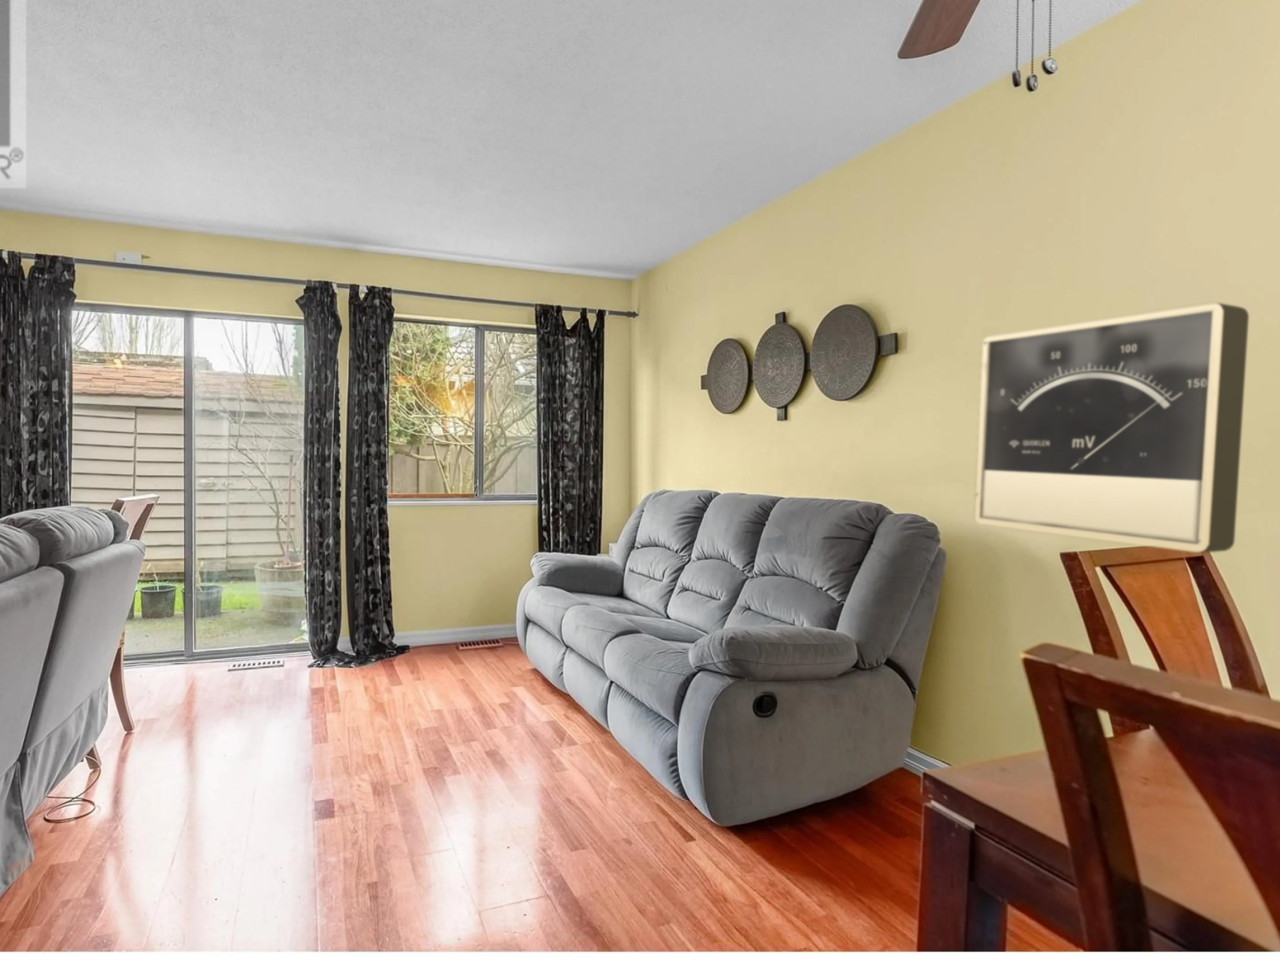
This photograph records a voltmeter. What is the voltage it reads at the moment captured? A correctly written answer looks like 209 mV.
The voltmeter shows 145 mV
